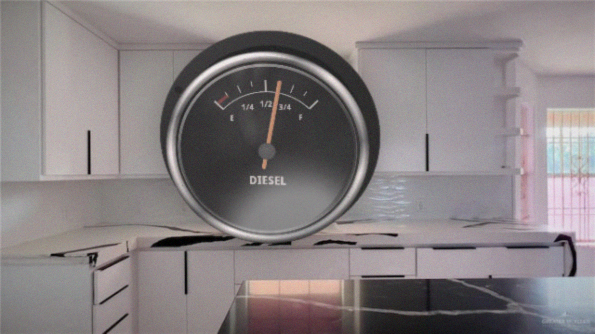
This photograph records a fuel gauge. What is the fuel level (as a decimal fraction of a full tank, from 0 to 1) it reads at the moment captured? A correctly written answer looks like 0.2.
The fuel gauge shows 0.625
